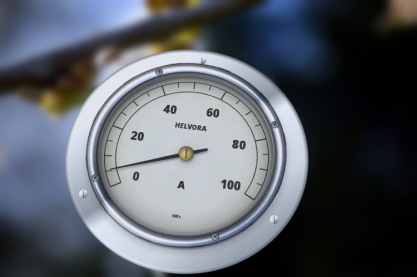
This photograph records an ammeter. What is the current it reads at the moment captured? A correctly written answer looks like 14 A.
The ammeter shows 5 A
